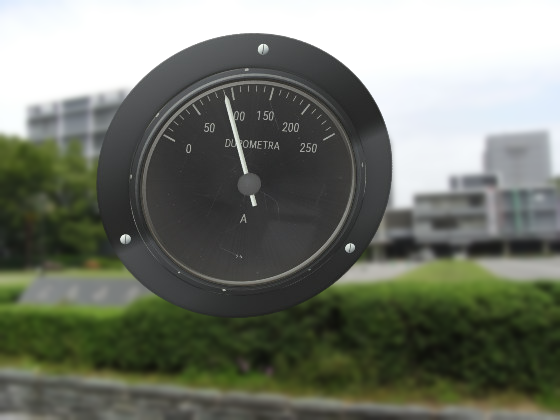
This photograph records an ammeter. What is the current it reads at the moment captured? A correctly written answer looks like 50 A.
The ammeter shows 90 A
